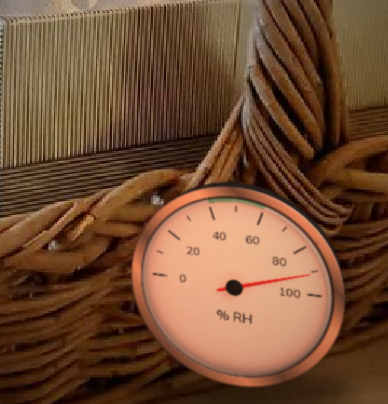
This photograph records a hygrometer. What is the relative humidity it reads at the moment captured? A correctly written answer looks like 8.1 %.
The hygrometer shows 90 %
